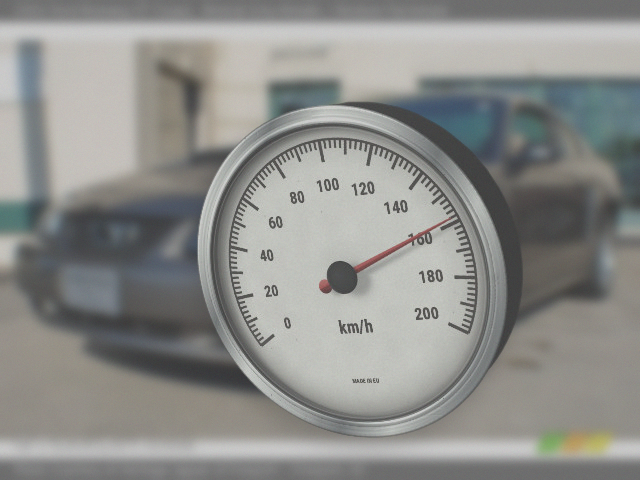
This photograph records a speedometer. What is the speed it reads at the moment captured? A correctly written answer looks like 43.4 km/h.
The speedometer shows 158 km/h
